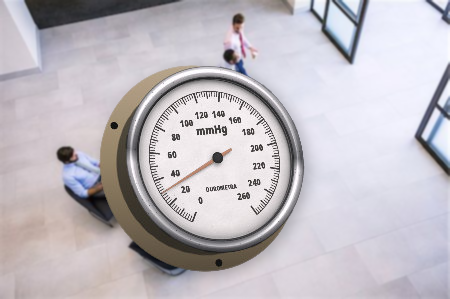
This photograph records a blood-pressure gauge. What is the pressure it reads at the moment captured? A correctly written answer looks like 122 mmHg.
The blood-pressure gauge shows 30 mmHg
